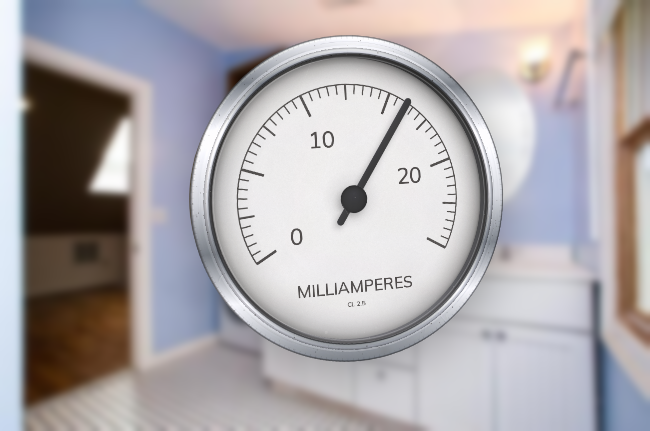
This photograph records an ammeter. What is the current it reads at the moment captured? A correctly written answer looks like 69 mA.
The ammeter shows 16 mA
